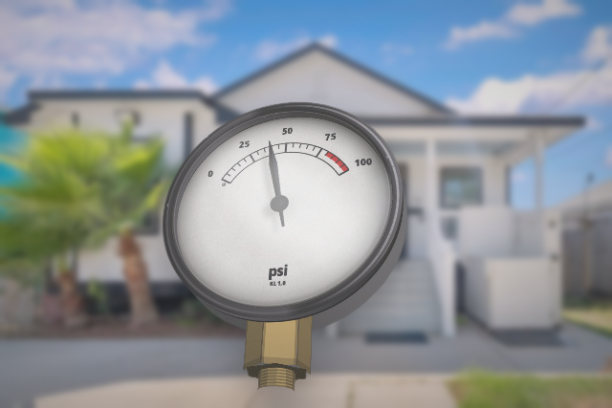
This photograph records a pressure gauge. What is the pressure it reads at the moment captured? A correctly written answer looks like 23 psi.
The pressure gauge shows 40 psi
